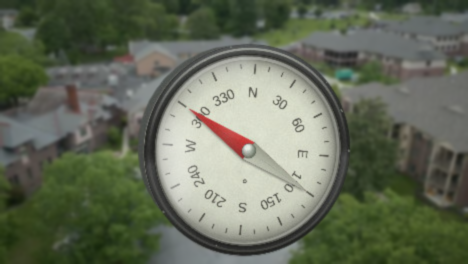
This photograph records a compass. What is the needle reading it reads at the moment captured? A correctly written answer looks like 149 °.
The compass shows 300 °
